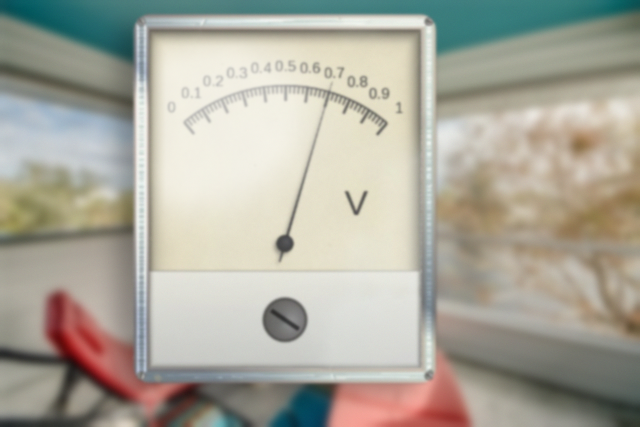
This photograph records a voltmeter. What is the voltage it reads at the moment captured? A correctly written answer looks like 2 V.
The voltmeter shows 0.7 V
